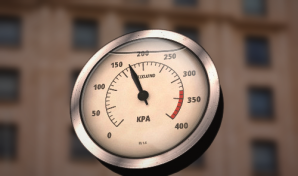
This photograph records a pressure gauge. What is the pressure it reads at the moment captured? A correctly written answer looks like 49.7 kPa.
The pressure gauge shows 170 kPa
